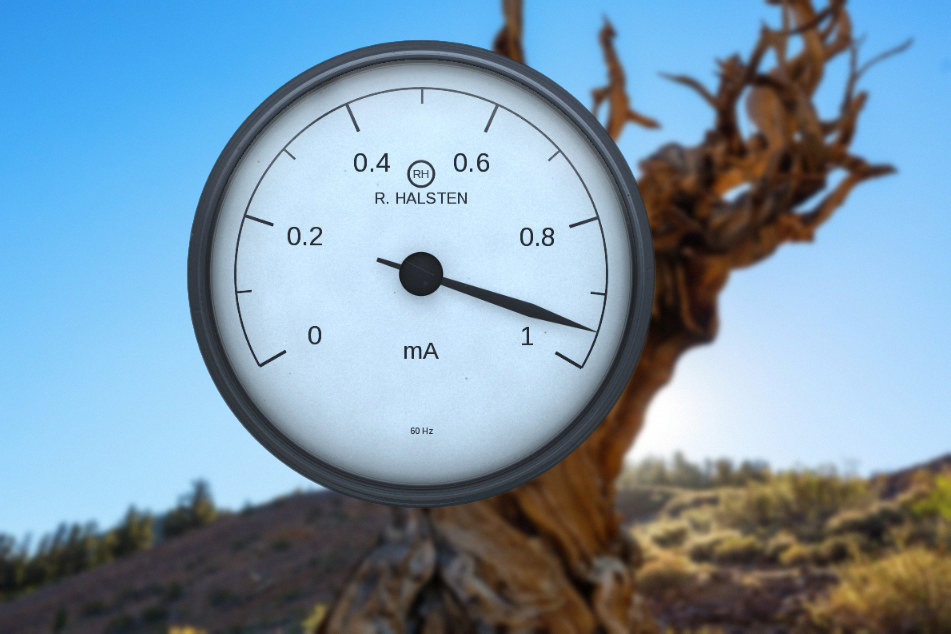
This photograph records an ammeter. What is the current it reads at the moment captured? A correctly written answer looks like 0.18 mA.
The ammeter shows 0.95 mA
